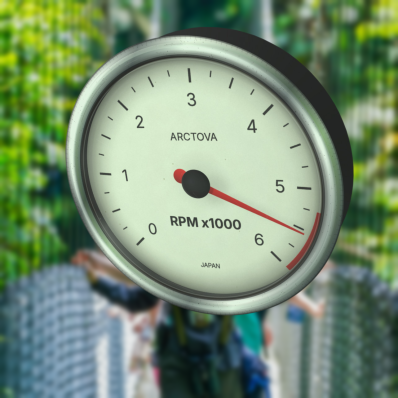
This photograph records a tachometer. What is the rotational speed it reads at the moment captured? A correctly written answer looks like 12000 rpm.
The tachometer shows 5500 rpm
